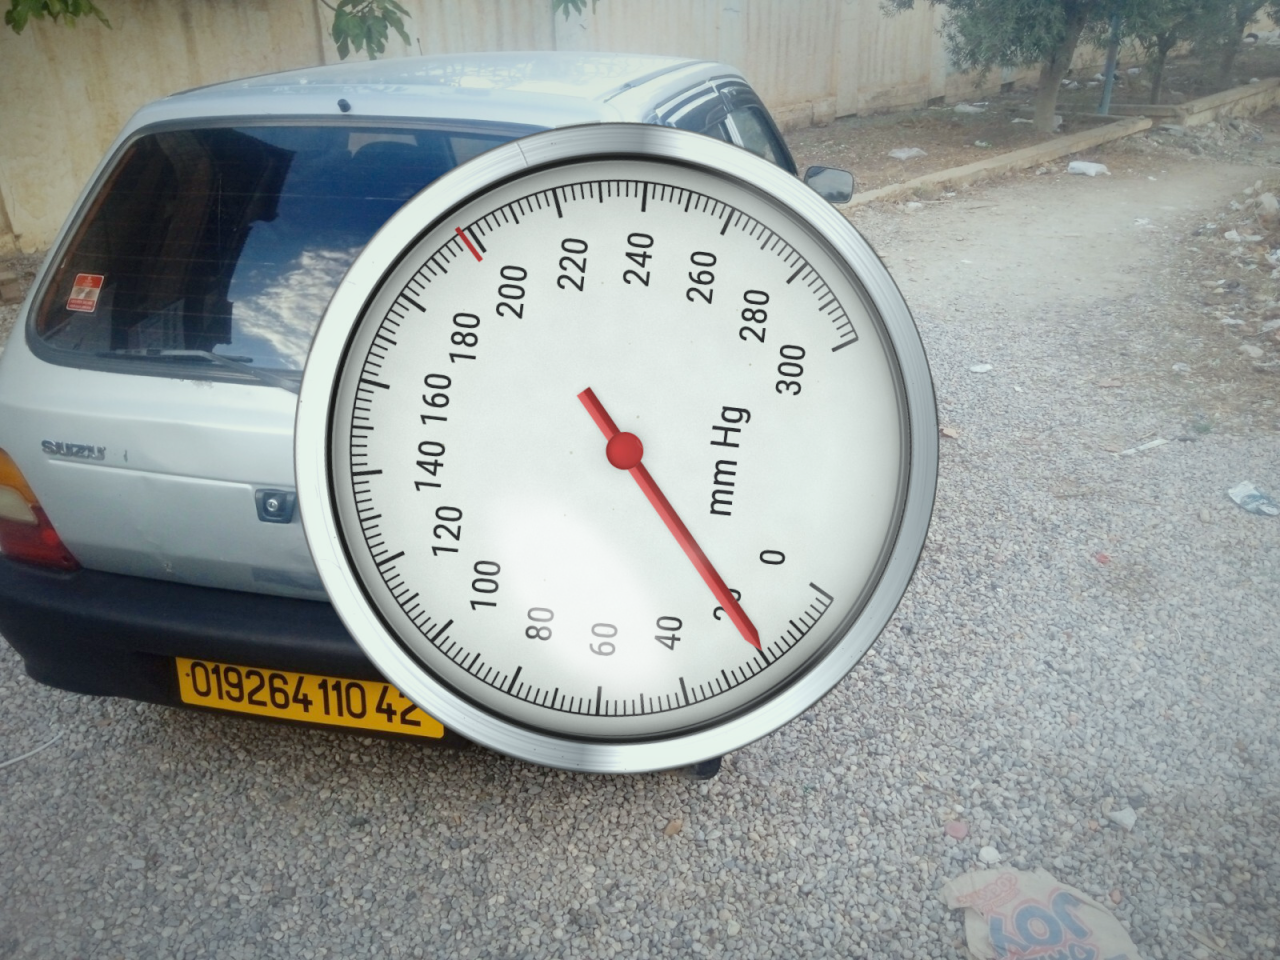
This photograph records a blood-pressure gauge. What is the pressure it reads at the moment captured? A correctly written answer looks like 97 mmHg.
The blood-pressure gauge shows 20 mmHg
